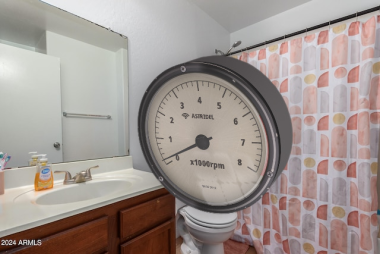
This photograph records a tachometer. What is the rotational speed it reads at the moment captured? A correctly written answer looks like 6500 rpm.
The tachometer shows 200 rpm
